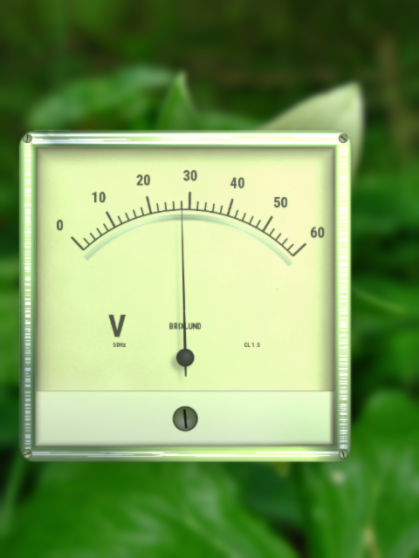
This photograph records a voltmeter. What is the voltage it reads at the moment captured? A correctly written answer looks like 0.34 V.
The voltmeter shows 28 V
